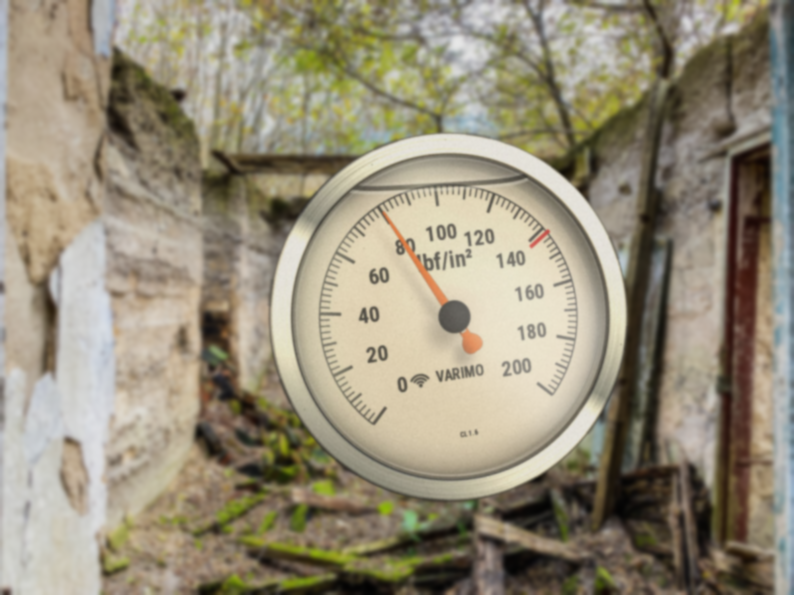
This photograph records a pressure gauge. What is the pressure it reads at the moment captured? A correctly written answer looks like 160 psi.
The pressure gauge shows 80 psi
